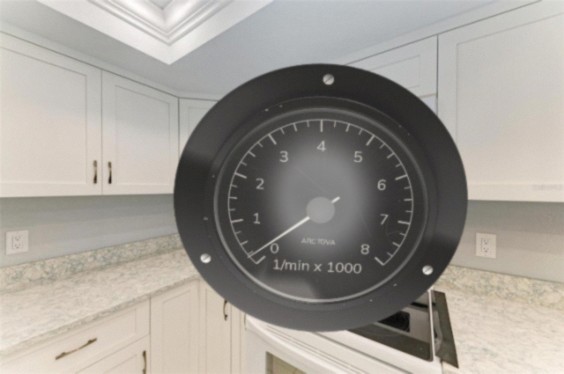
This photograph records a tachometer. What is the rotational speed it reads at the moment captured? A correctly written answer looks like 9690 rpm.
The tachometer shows 250 rpm
